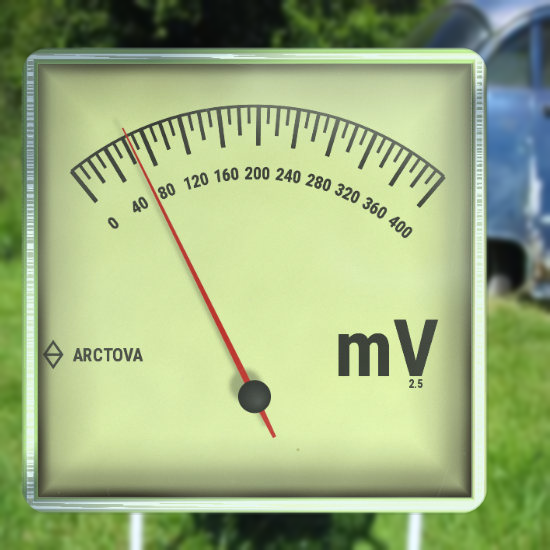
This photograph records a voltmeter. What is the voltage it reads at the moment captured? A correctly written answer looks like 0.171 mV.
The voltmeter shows 65 mV
